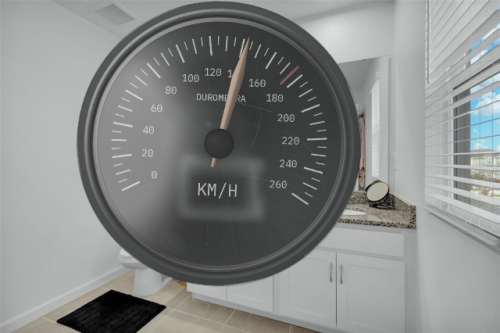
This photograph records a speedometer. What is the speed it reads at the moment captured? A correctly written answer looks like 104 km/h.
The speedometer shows 142.5 km/h
